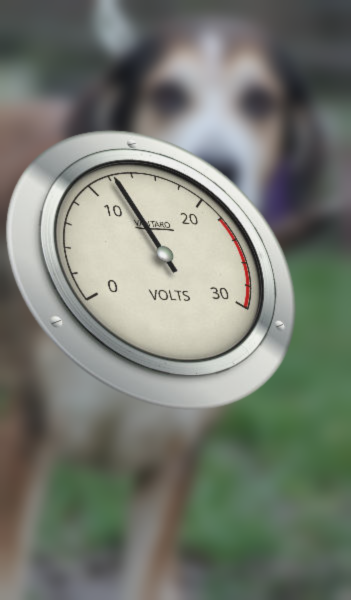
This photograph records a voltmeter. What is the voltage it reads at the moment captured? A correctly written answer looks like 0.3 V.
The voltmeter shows 12 V
